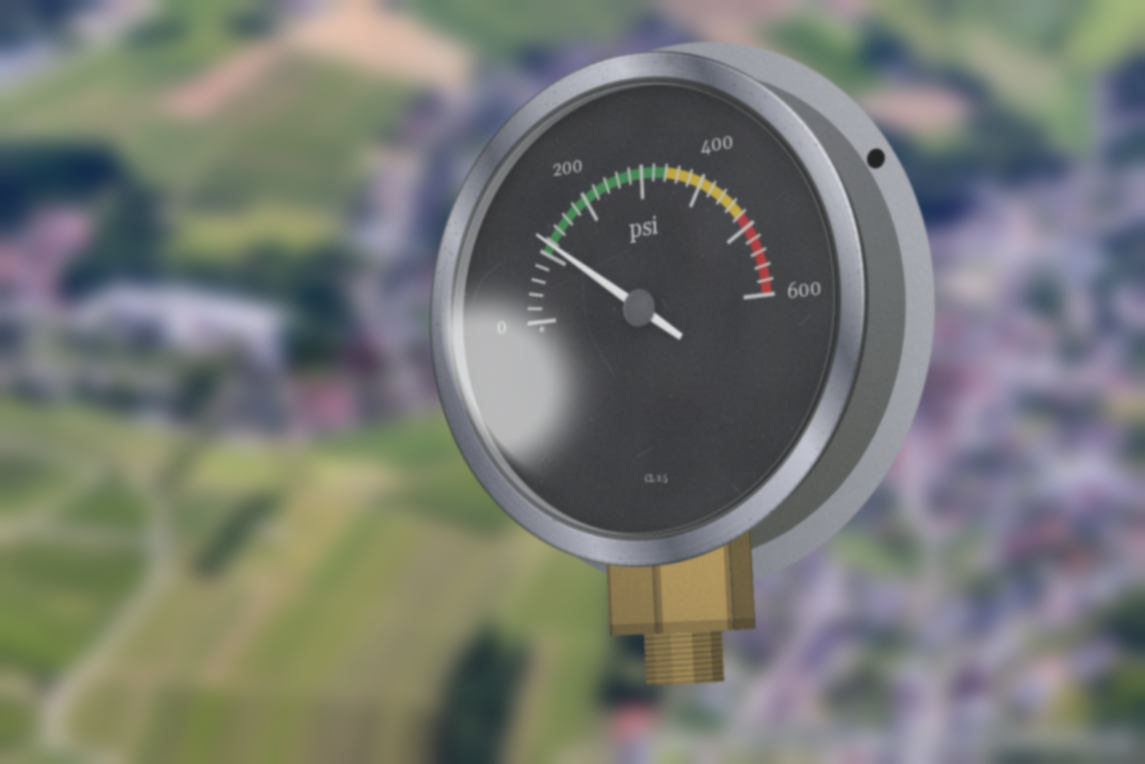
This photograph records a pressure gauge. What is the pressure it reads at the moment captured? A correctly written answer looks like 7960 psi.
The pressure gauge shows 120 psi
